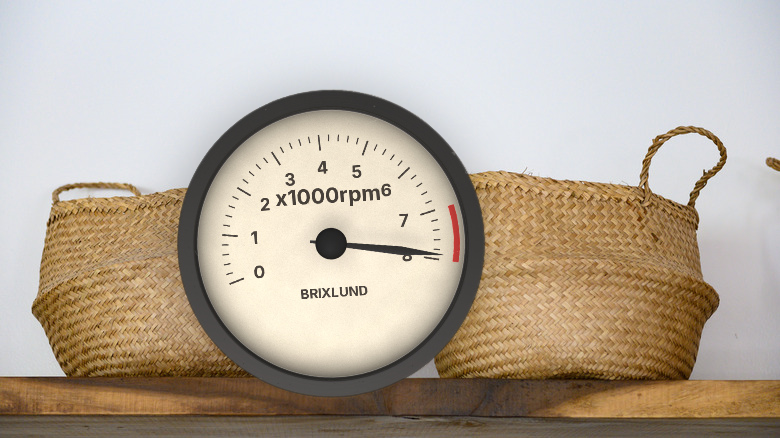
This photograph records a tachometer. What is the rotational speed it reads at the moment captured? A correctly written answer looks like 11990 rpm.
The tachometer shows 7900 rpm
